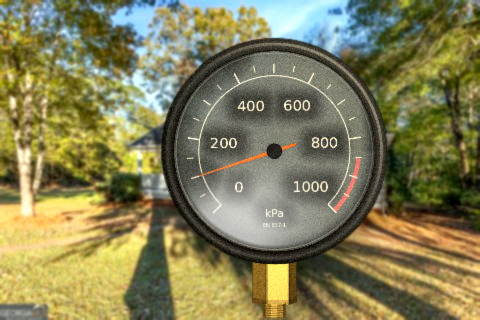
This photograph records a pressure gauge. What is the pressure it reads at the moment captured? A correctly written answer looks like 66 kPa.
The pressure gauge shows 100 kPa
